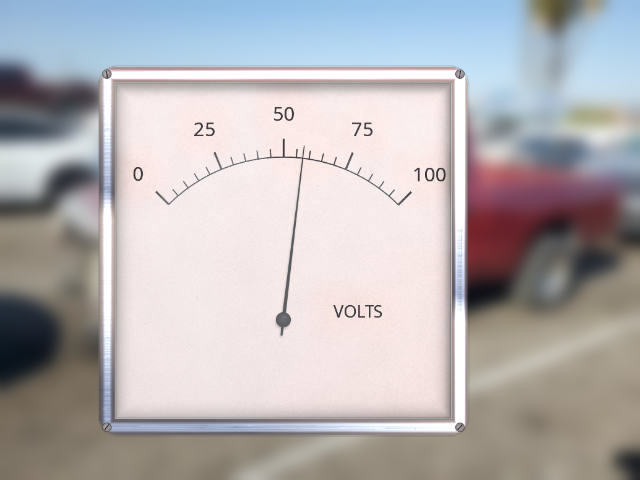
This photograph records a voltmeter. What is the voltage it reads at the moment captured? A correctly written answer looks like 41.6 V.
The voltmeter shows 57.5 V
